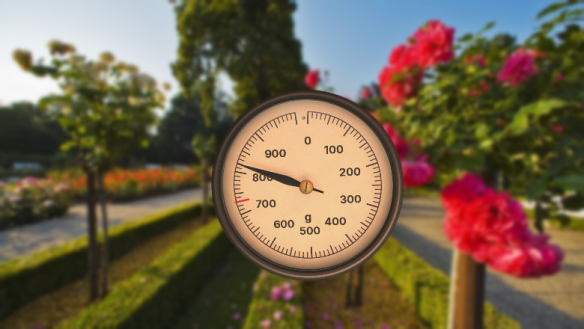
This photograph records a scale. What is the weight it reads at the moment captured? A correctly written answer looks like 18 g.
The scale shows 820 g
